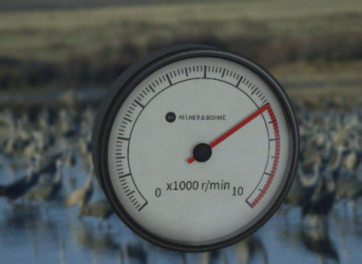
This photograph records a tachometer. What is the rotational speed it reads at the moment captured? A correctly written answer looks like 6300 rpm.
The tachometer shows 7000 rpm
